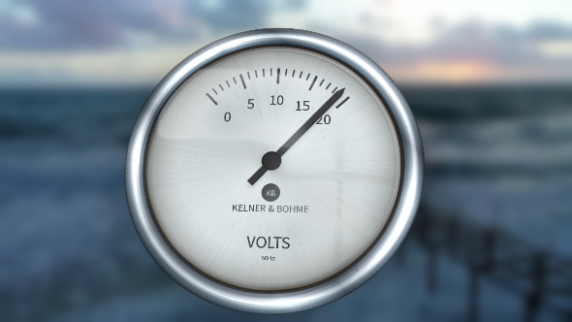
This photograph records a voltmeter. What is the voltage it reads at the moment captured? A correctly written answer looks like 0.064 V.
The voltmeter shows 19 V
